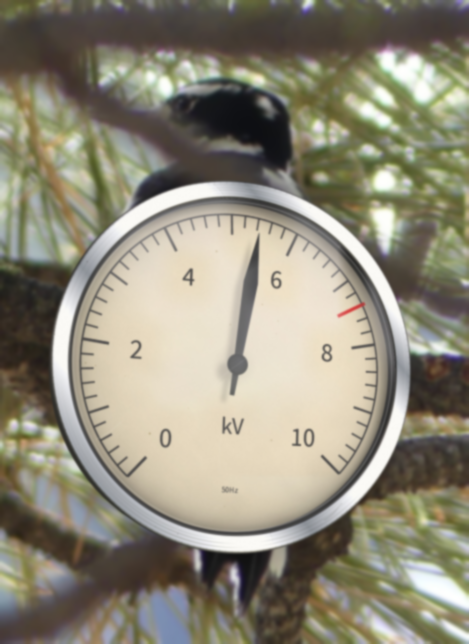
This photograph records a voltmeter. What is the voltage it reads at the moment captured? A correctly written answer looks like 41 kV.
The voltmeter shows 5.4 kV
